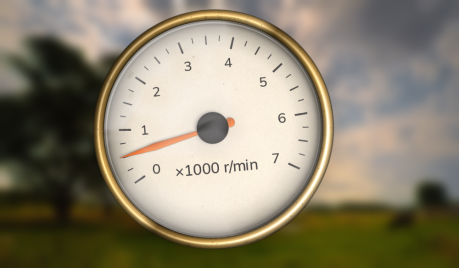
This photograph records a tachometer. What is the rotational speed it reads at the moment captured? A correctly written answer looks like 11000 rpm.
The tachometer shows 500 rpm
